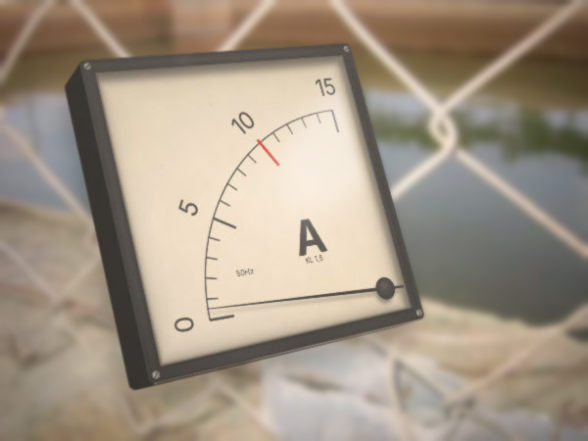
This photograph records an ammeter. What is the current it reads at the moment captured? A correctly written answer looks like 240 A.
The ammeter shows 0.5 A
